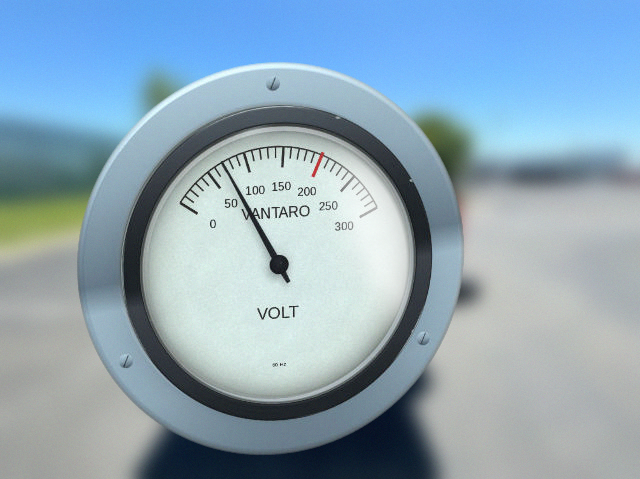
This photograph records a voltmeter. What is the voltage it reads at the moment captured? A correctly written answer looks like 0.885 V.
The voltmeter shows 70 V
